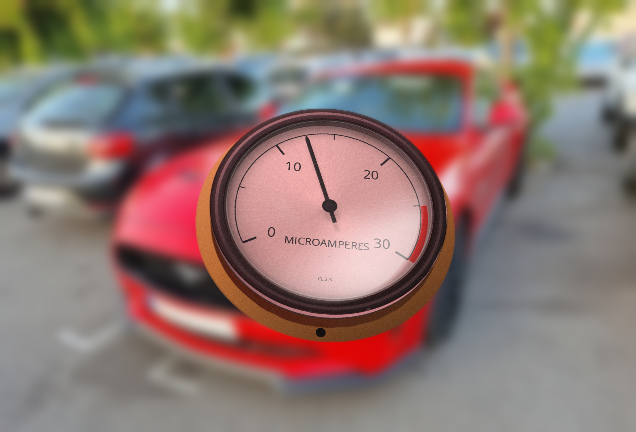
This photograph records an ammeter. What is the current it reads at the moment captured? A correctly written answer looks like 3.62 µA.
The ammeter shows 12.5 µA
